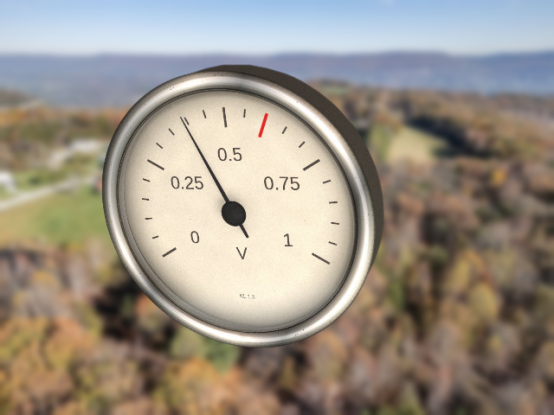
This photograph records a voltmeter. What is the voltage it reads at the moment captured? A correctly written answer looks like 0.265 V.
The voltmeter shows 0.4 V
